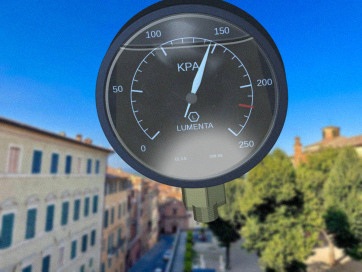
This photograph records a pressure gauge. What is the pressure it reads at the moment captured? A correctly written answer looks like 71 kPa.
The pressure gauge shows 145 kPa
